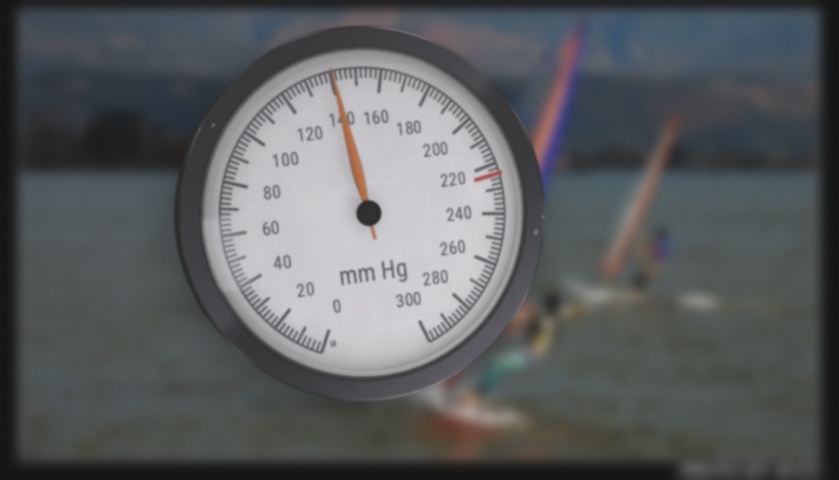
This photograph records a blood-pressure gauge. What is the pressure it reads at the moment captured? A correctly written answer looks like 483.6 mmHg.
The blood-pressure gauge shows 140 mmHg
